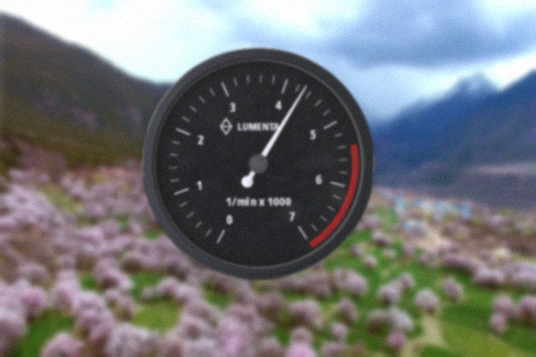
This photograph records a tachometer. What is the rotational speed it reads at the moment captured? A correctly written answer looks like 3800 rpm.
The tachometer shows 4300 rpm
